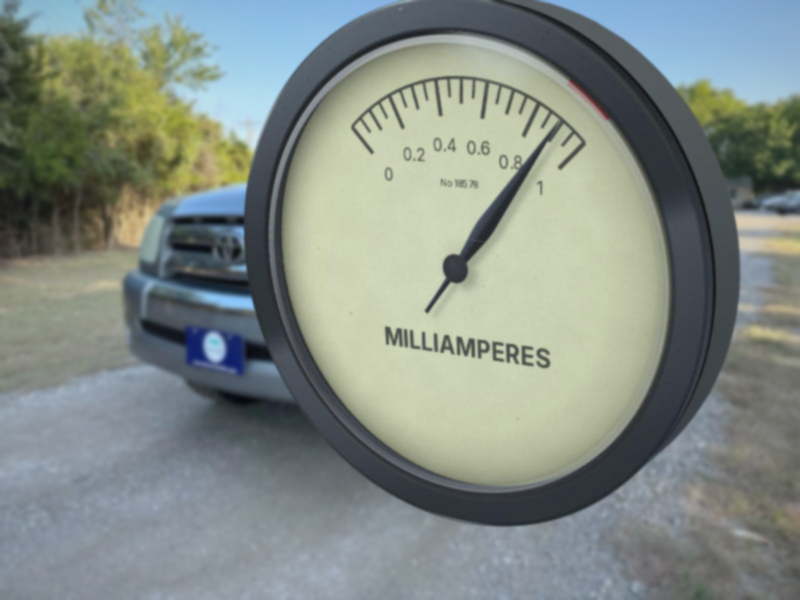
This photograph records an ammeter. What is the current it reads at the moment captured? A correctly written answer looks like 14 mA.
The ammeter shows 0.9 mA
